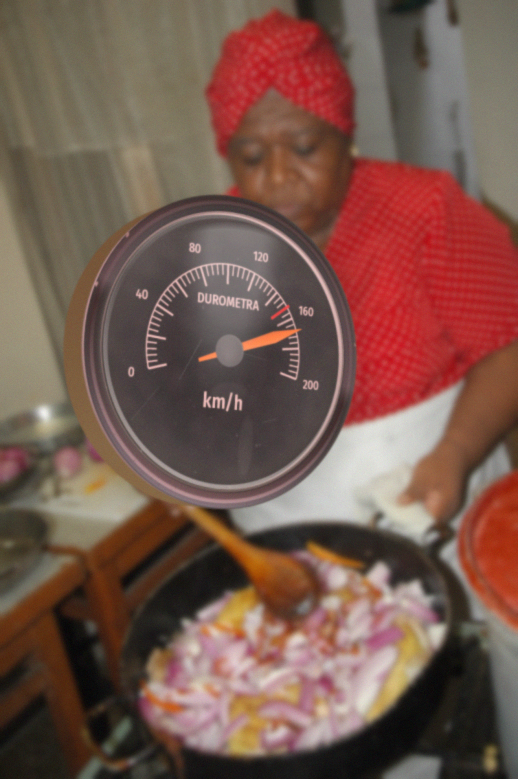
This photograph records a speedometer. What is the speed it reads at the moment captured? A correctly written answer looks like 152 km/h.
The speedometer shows 168 km/h
